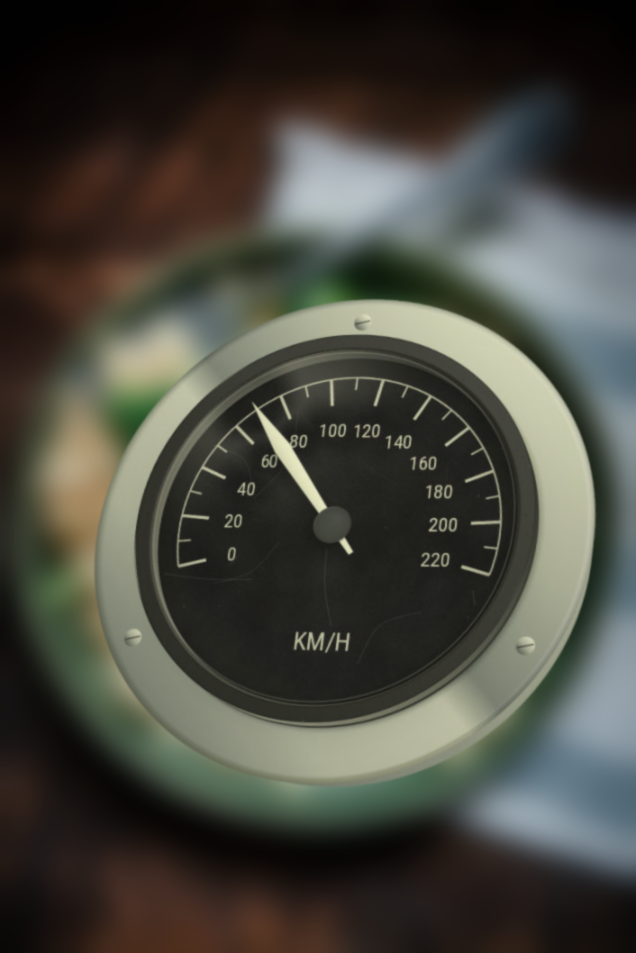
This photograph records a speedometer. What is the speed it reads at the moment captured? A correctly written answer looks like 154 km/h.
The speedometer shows 70 km/h
